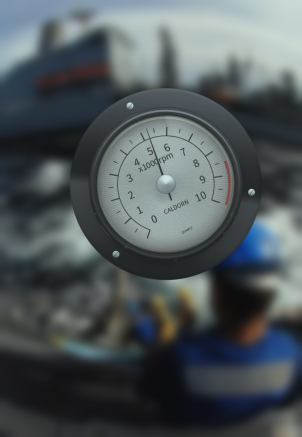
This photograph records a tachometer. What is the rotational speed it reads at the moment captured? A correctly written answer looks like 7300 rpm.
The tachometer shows 5250 rpm
